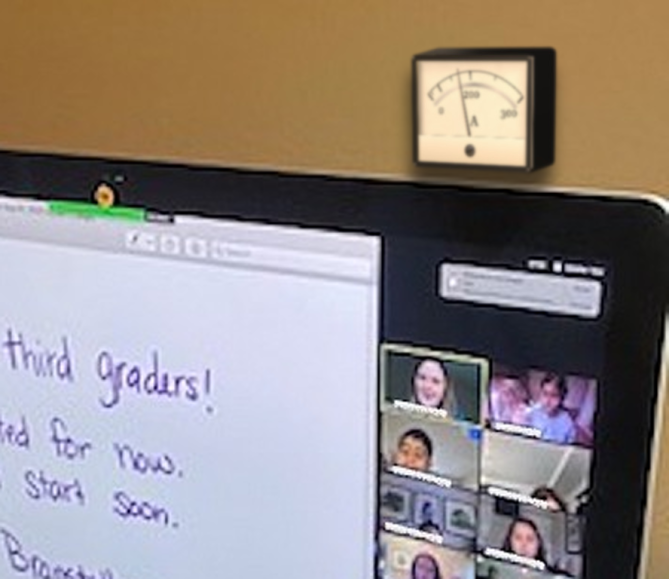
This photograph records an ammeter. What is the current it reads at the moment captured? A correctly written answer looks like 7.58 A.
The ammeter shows 175 A
